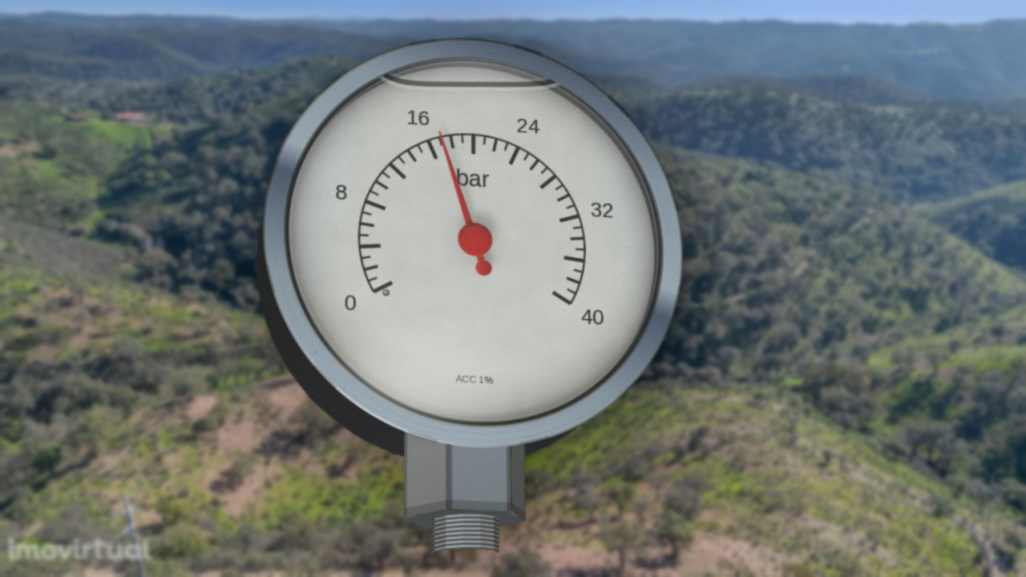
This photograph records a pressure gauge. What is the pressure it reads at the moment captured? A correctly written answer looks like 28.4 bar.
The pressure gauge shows 17 bar
